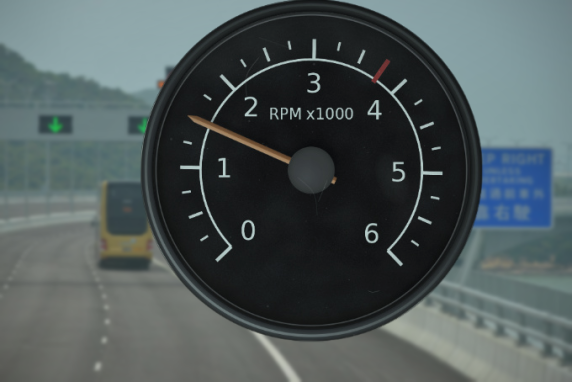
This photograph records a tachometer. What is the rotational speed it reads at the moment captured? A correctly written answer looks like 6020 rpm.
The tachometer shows 1500 rpm
